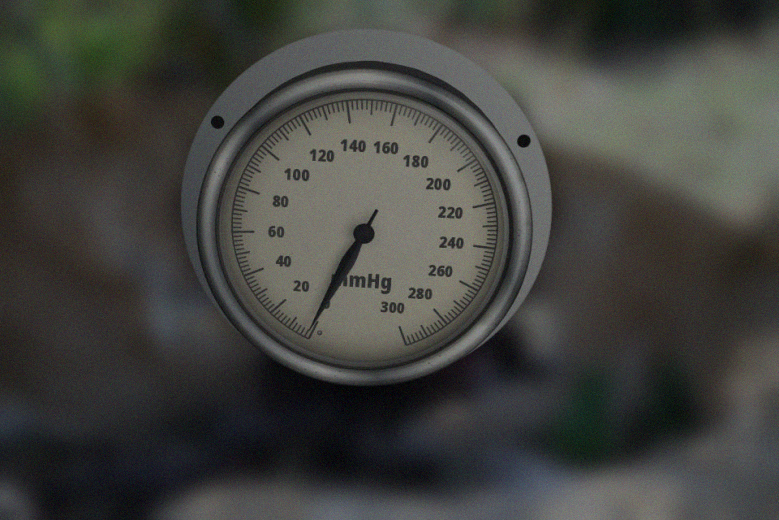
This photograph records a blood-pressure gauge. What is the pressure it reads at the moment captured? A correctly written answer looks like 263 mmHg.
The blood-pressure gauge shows 2 mmHg
